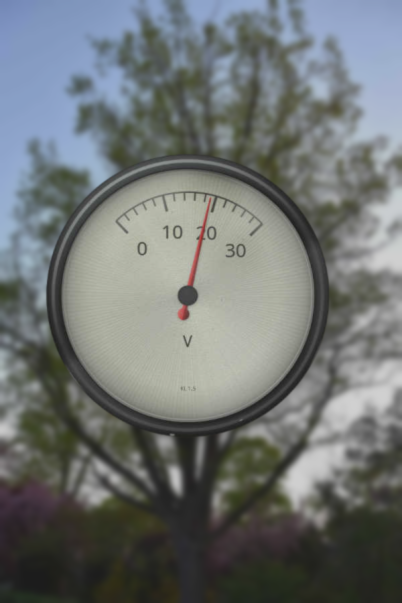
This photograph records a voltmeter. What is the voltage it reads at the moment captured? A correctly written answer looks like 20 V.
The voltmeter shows 19 V
